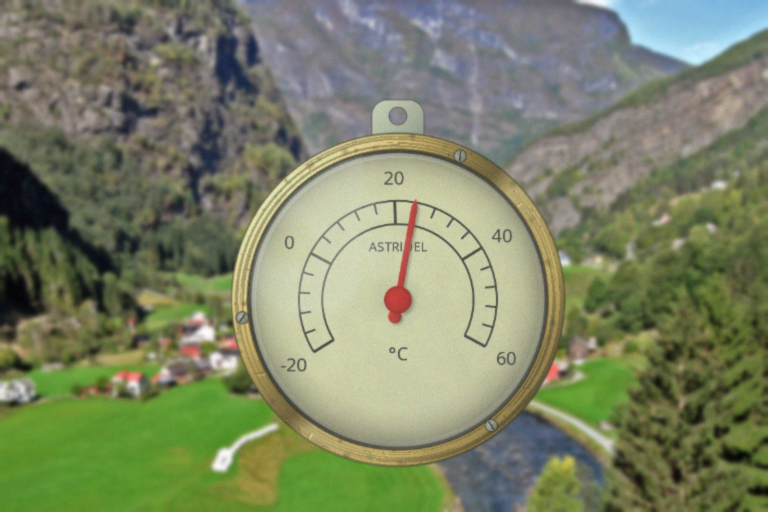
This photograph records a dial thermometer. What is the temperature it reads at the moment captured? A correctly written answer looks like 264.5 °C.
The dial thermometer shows 24 °C
